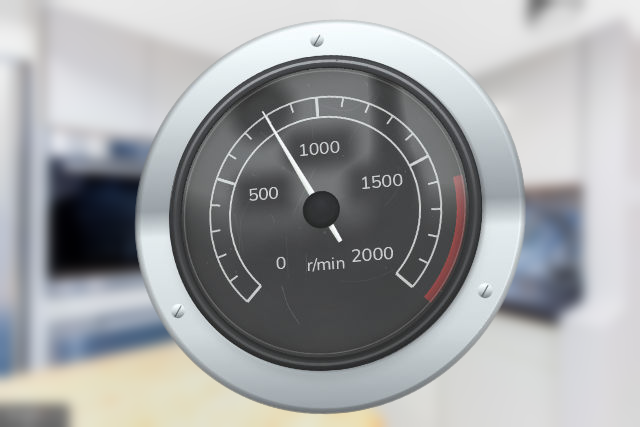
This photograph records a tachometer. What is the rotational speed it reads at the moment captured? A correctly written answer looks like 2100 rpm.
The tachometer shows 800 rpm
